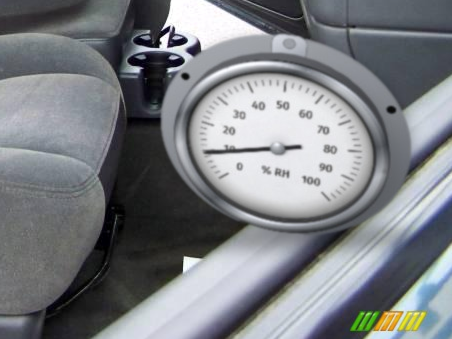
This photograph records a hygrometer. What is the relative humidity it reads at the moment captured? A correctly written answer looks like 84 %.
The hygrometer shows 10 %
